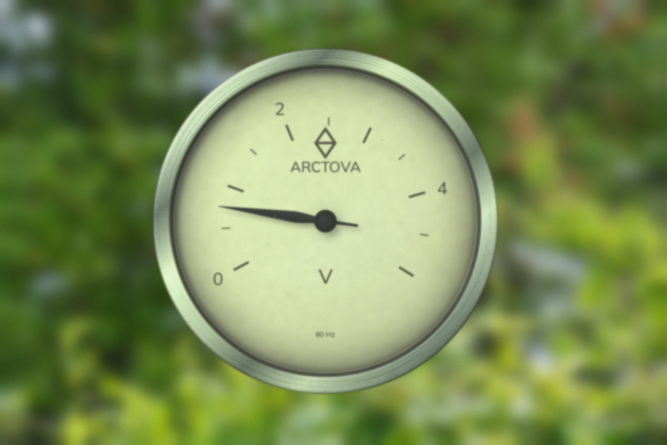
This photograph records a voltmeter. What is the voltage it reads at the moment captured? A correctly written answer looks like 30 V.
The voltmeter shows 0.75 V
